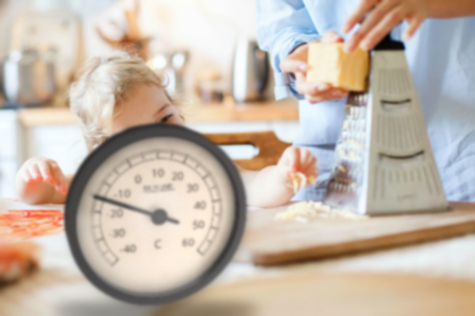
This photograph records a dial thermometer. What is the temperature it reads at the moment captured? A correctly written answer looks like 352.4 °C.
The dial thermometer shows -15 °C
